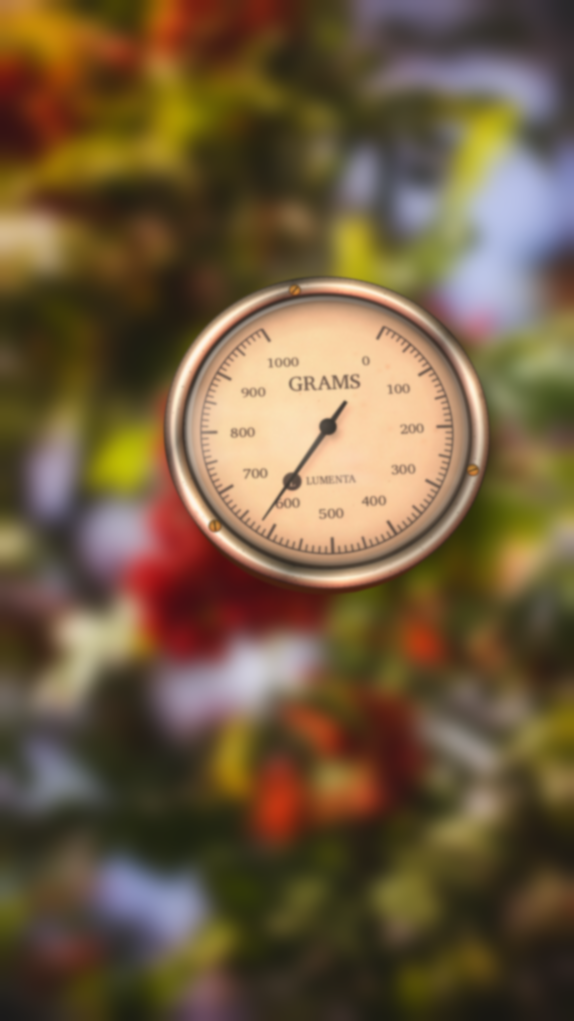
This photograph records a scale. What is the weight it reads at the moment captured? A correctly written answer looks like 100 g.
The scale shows 620 g
